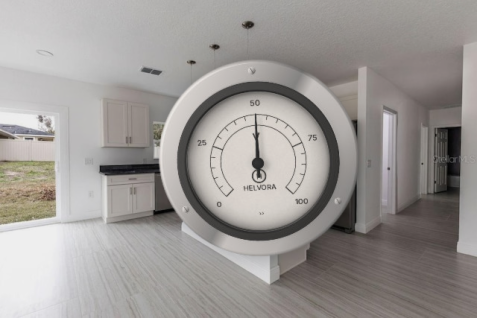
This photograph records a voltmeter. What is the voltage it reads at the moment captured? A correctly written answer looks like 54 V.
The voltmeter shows 50 V
